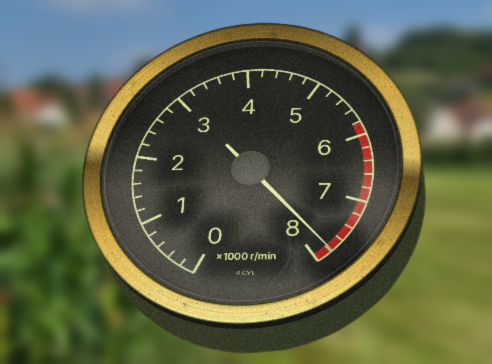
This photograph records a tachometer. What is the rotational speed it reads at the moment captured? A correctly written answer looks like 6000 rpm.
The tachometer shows 7800 rpm
